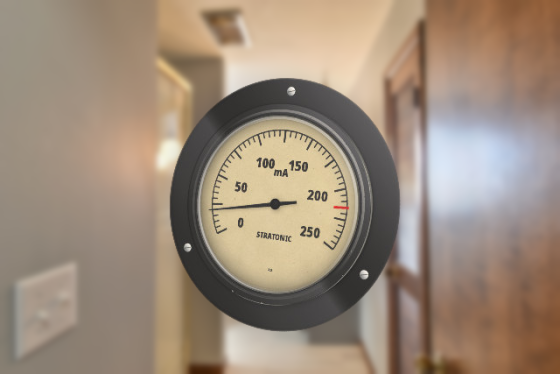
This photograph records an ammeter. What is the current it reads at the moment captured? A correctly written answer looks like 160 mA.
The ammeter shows 20 mA
